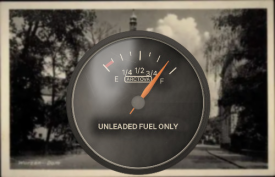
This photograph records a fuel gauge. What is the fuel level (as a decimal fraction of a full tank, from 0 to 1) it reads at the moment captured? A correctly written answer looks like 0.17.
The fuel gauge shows 0.875
